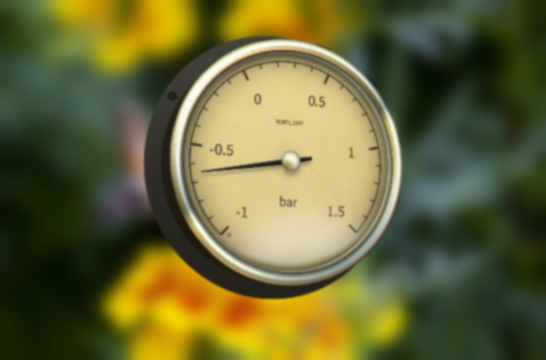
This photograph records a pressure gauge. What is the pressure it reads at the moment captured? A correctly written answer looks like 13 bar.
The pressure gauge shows -0.65 bar
